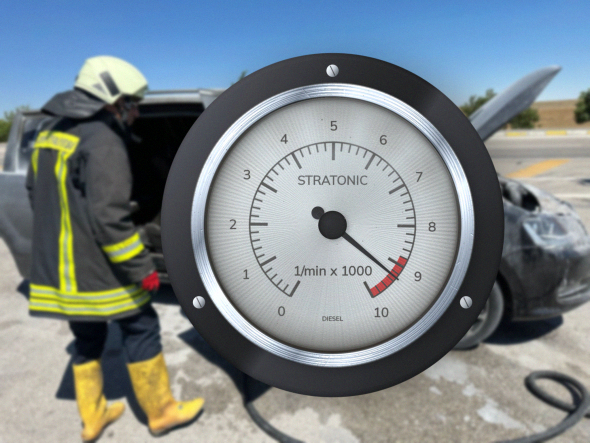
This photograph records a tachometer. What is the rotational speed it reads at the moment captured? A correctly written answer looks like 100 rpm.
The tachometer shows 9300 rpm
